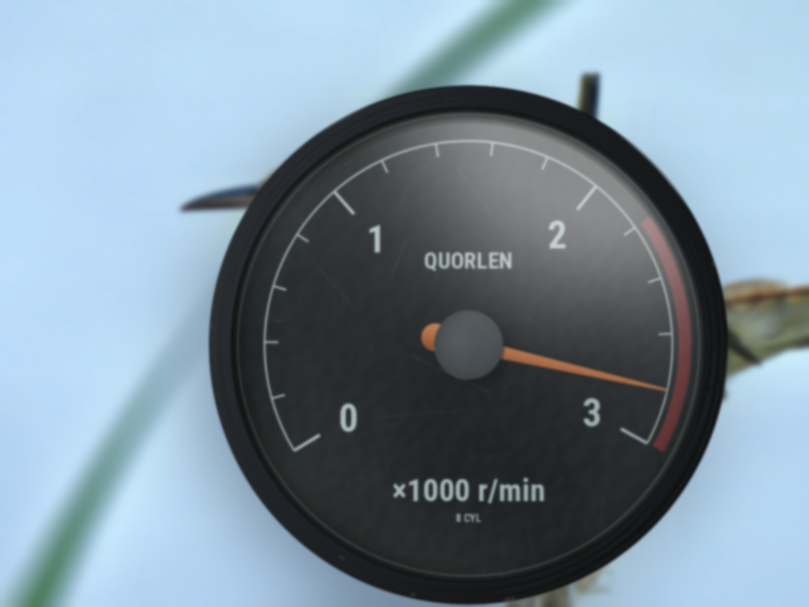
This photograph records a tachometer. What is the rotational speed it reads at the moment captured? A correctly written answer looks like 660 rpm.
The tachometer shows 2800 rpm
